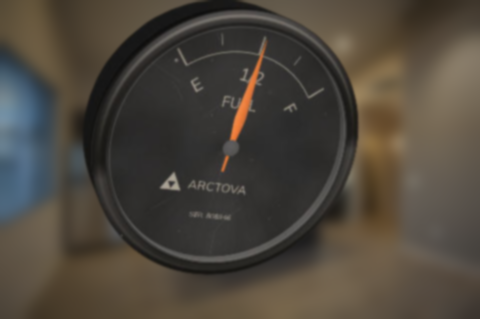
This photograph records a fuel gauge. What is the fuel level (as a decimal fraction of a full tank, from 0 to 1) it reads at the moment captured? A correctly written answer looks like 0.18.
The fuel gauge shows 0.5
